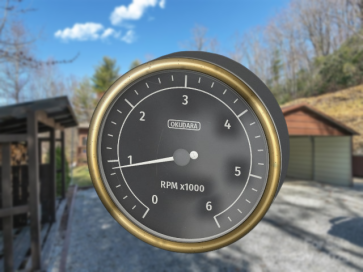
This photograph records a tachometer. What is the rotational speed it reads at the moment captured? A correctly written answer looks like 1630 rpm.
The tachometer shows 900 rpm
